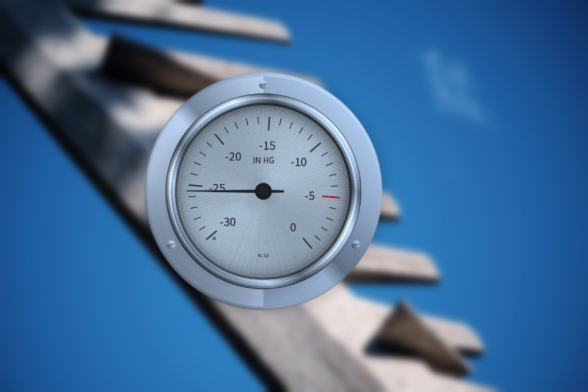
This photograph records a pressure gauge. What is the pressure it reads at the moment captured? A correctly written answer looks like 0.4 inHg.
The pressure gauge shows -25.5 inHg
